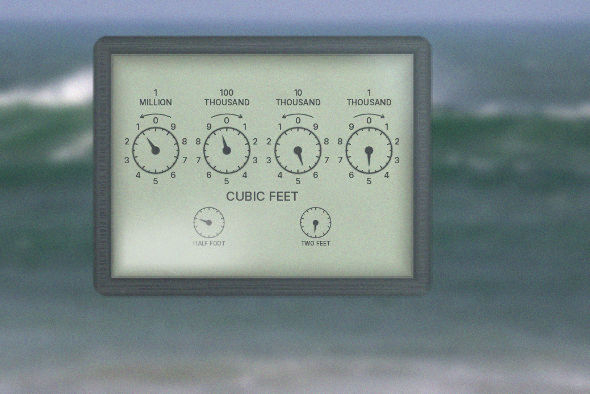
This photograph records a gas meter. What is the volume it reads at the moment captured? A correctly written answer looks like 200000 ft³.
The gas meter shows 95500 ft³
